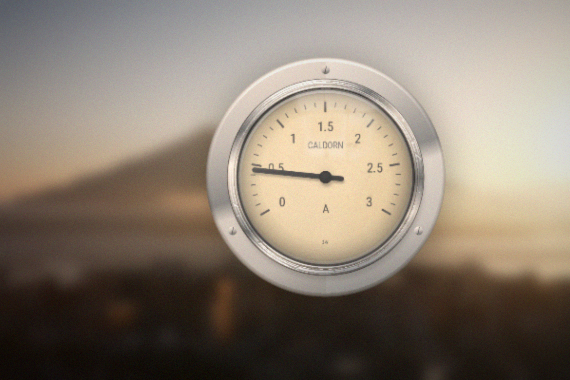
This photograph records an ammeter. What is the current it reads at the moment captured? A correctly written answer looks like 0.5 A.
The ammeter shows 0.45 A
